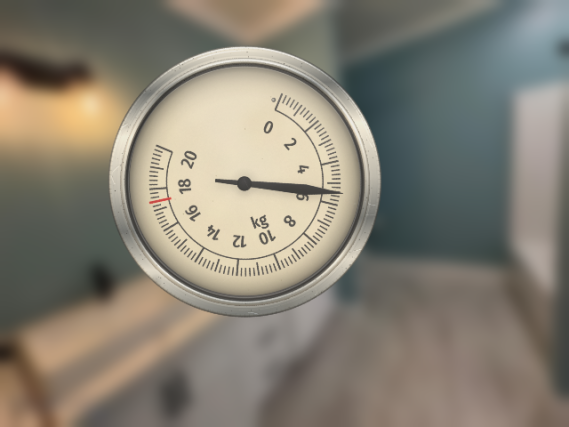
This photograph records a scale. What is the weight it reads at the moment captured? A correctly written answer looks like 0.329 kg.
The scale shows 5.4 kg
